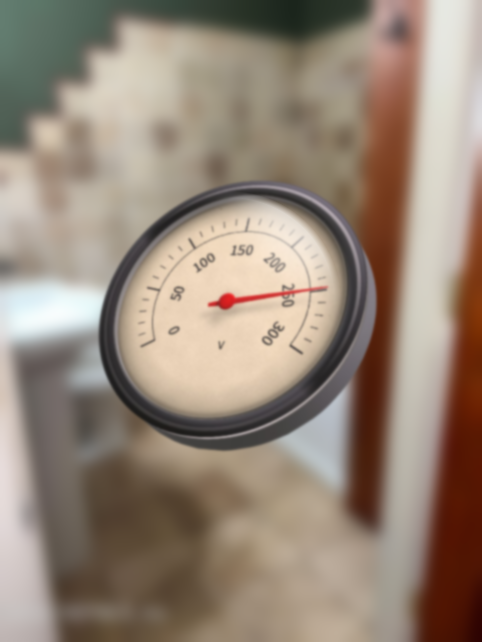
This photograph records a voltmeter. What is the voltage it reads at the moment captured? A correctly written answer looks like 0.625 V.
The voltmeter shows 250 V
